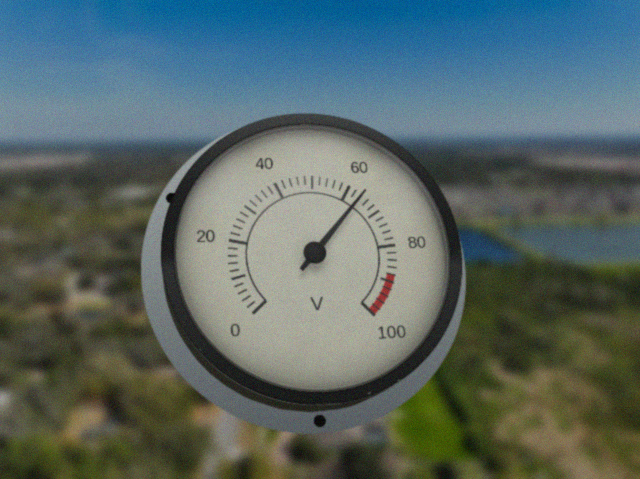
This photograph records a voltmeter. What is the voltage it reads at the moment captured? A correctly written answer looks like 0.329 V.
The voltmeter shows 64 V
